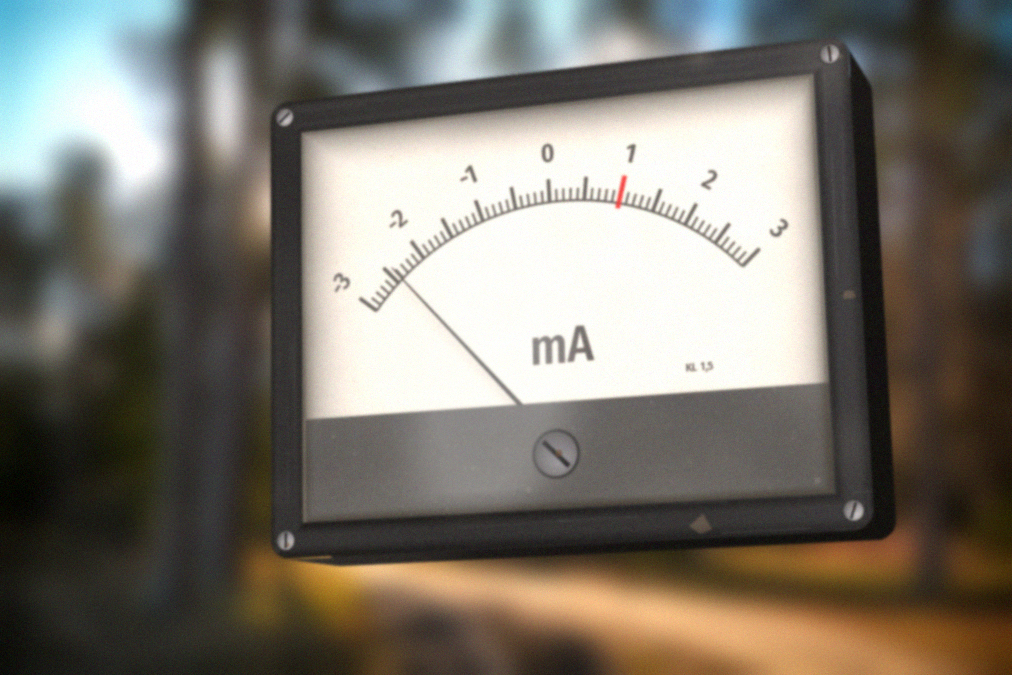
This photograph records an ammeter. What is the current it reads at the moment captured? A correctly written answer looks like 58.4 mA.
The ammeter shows -2.4 mA
